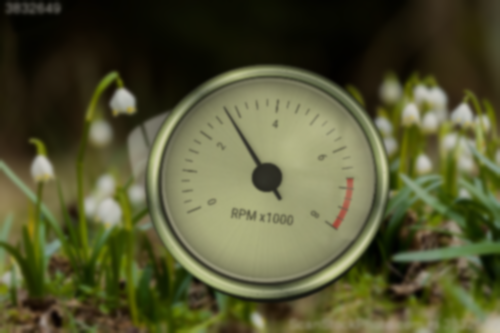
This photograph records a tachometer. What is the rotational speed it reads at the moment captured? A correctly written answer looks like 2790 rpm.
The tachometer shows 2750 rpm
